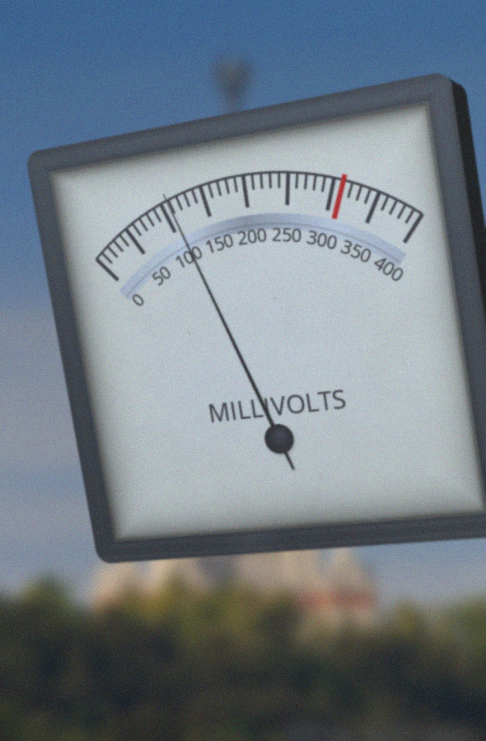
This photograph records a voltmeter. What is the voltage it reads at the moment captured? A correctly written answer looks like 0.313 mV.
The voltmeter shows 110 mV
